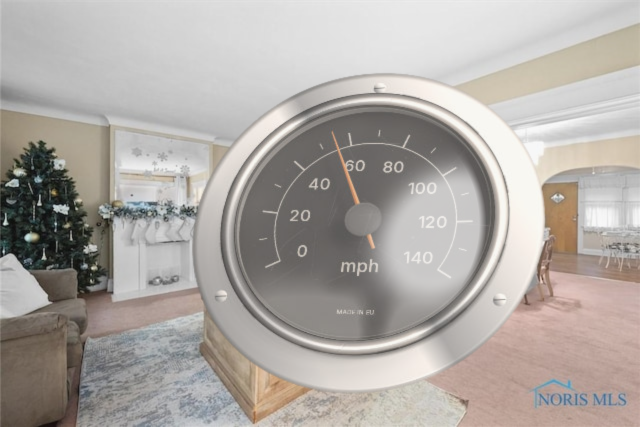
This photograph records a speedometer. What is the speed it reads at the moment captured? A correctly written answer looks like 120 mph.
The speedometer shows 55 mph
